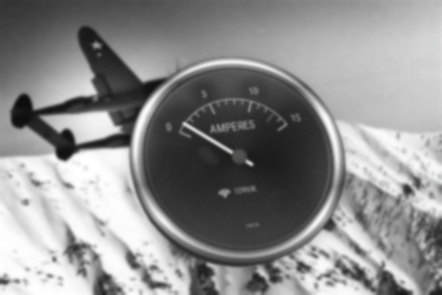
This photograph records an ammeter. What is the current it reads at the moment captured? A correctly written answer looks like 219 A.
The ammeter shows 1 A
